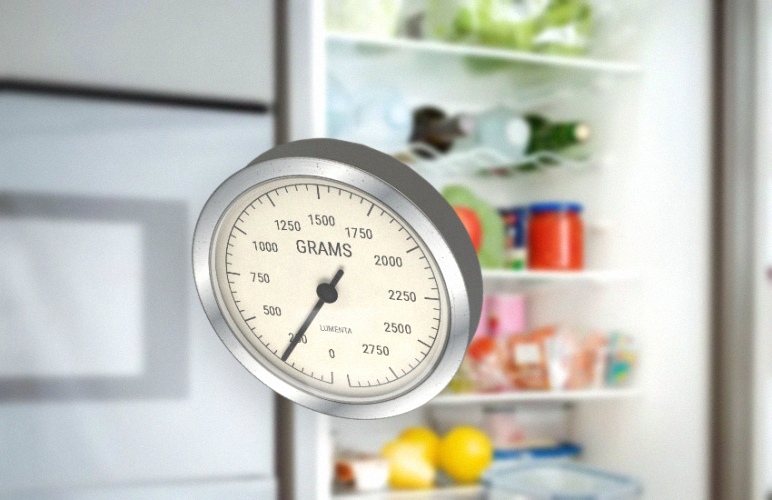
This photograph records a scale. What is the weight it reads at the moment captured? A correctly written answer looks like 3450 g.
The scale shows 250 g
